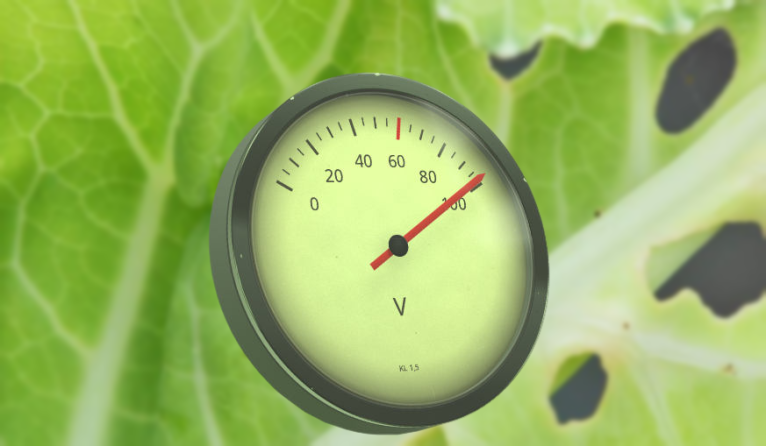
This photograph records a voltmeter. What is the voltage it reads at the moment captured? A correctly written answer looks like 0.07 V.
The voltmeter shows 97.5 V
